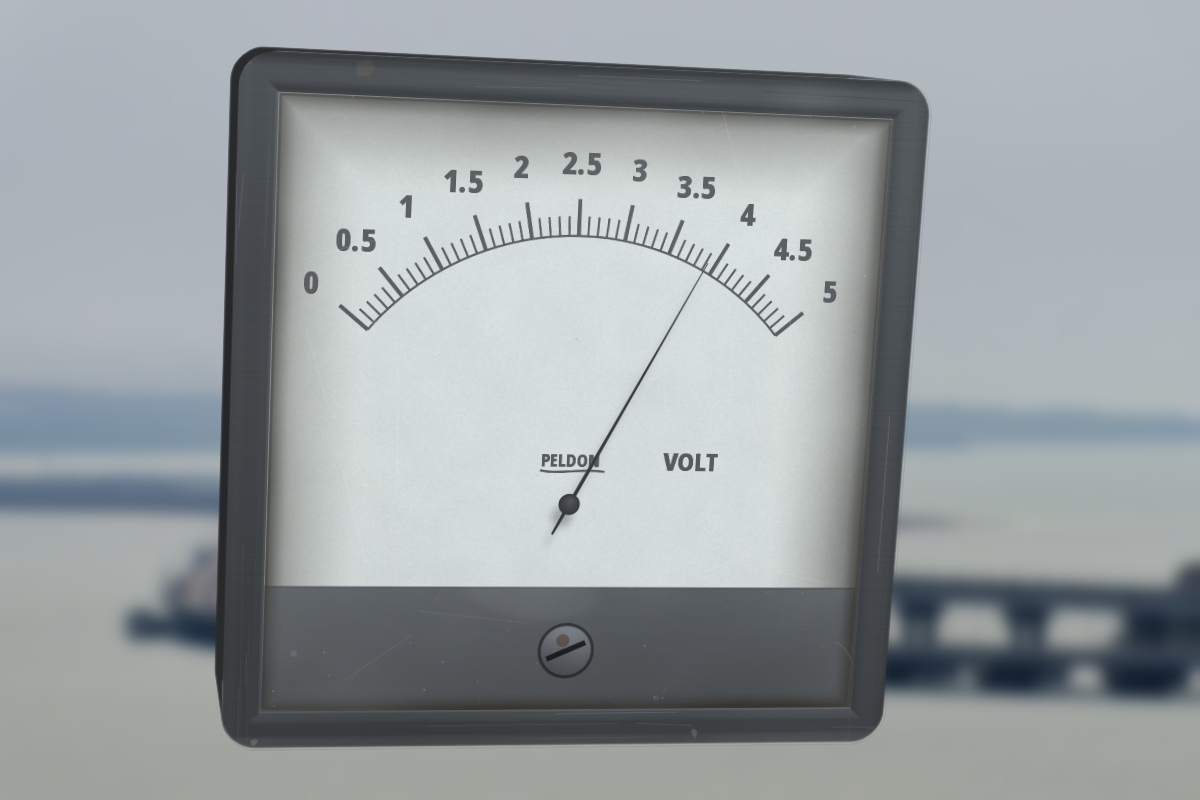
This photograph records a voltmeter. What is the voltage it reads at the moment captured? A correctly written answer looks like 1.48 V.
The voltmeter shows 3.9 V
